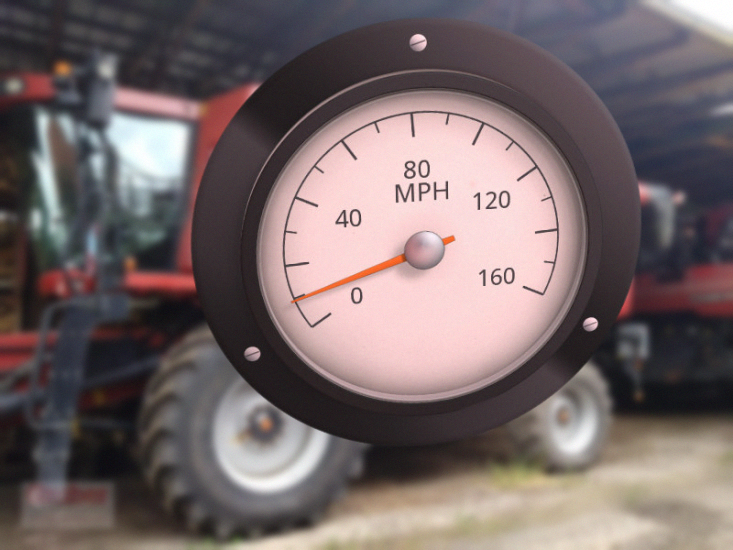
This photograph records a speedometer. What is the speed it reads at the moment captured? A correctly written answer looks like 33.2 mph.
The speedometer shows 10 mph
